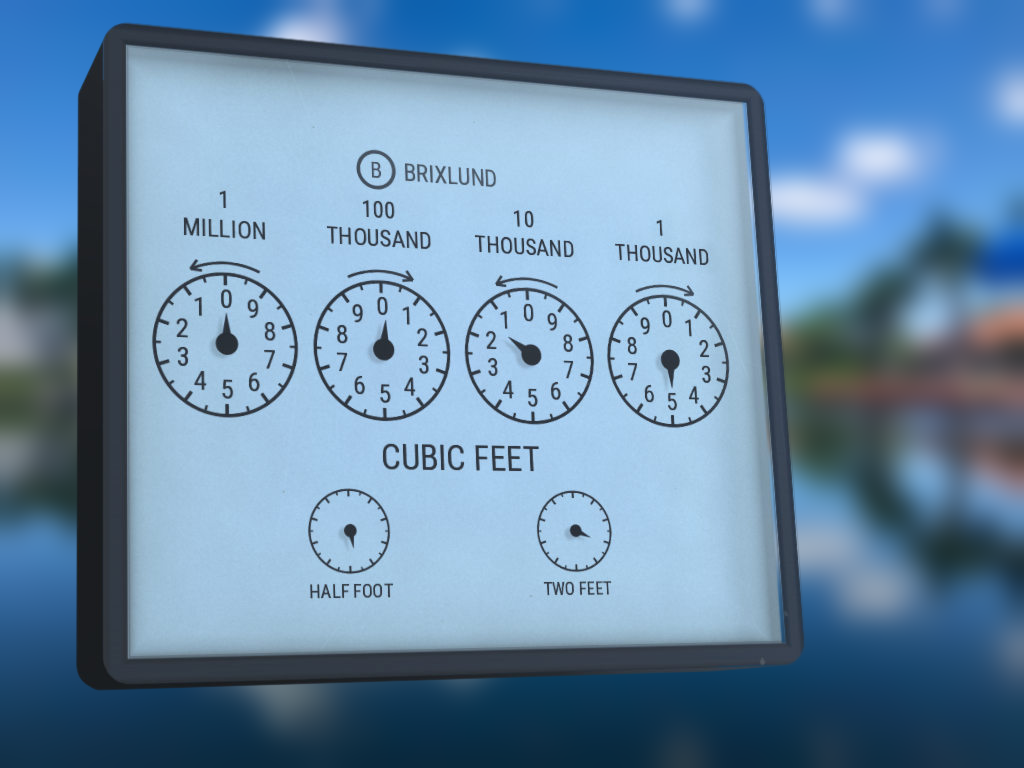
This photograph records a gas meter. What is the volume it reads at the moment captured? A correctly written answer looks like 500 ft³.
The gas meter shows 1500 ft³
